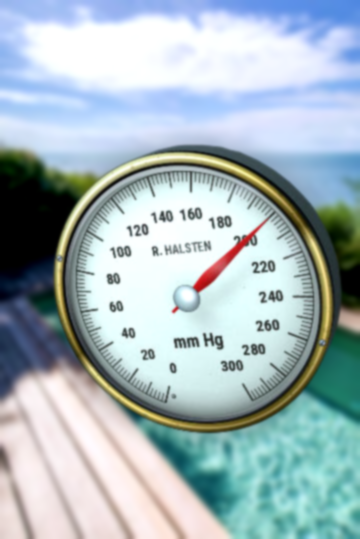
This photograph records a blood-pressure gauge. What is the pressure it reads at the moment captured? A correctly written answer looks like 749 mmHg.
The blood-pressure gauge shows 200 mmHg
